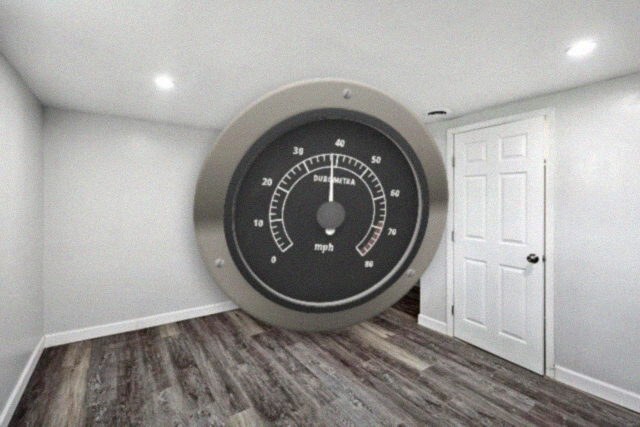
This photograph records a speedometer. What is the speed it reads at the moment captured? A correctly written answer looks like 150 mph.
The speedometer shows 38 mph
